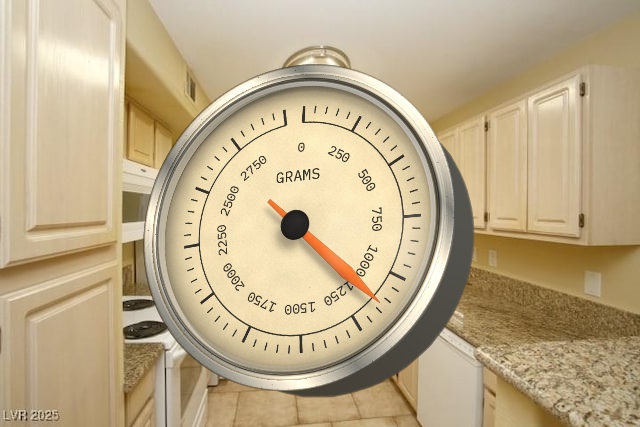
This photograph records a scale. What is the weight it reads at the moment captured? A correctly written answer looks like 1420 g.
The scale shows 1125 g
